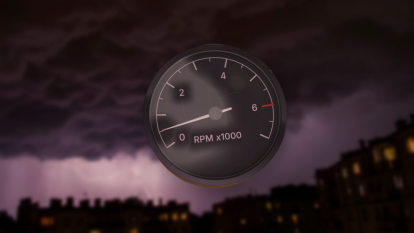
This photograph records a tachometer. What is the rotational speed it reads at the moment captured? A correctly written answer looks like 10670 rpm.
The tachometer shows 500 rpm
